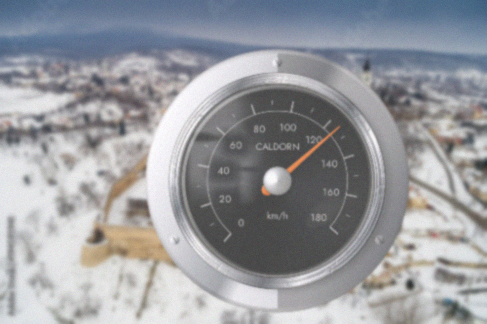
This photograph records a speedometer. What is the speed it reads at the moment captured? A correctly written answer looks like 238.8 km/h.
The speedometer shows 125 km/h
